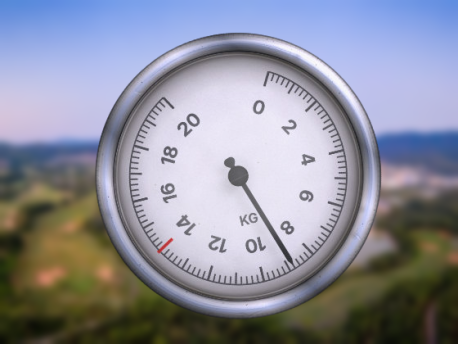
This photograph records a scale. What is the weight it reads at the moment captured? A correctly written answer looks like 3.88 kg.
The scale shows 8.8 kg
